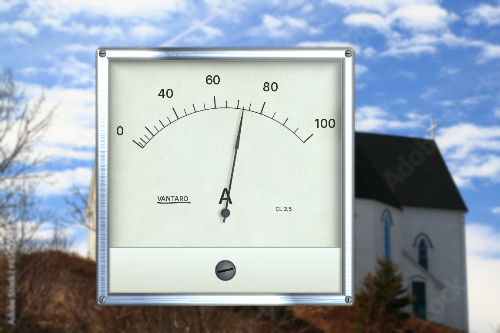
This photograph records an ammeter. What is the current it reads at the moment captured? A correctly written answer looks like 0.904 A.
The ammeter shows 72.5 A
